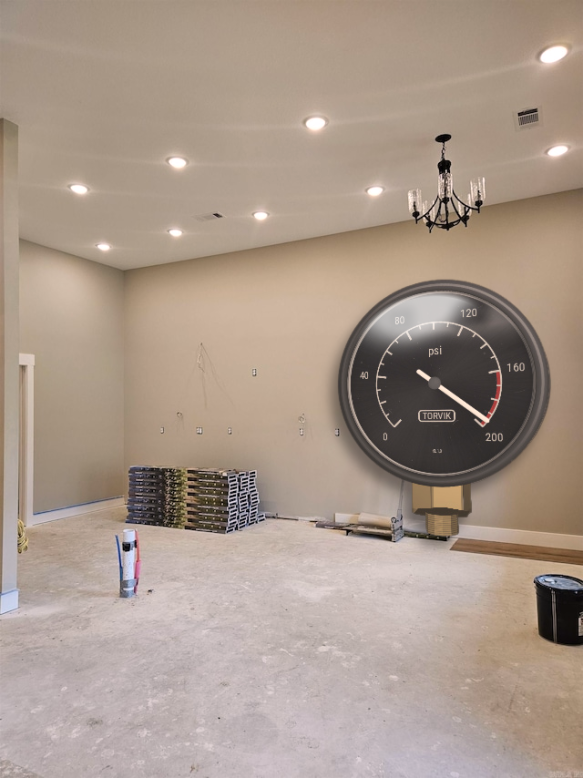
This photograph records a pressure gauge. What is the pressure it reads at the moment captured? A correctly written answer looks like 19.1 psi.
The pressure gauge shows 195 psi
